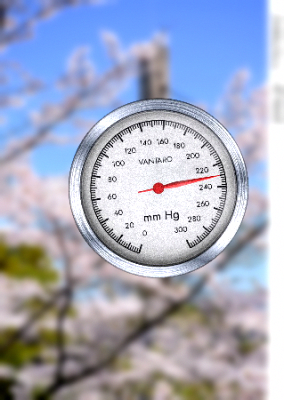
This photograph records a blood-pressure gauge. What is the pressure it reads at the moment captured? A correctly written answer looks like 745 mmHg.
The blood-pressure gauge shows 230 mmHg
